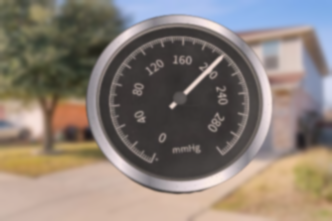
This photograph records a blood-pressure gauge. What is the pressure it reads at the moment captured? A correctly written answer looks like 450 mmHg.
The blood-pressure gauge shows 200 mmHg
